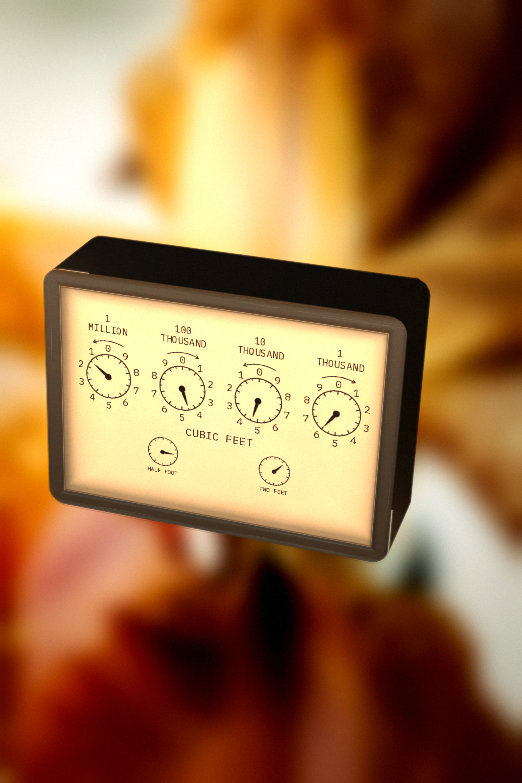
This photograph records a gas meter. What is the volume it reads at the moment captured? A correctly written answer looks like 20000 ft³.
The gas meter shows 144600 ft³
